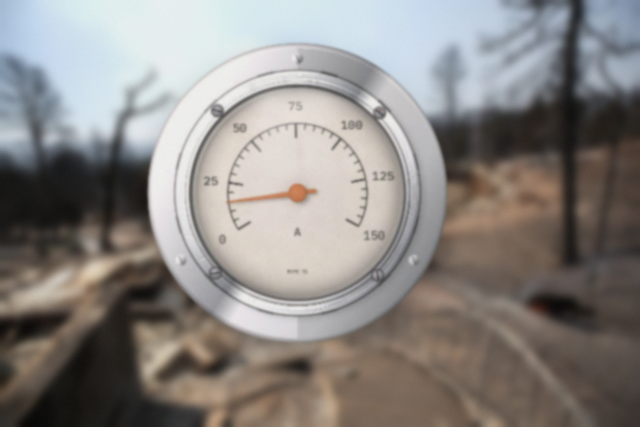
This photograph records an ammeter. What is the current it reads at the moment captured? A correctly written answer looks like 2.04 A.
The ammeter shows 15 A
